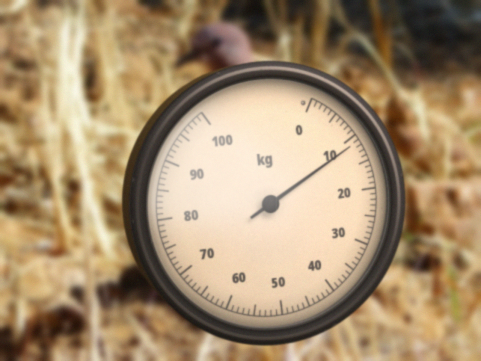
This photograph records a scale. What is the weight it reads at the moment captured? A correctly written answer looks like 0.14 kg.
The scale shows 11 kg
